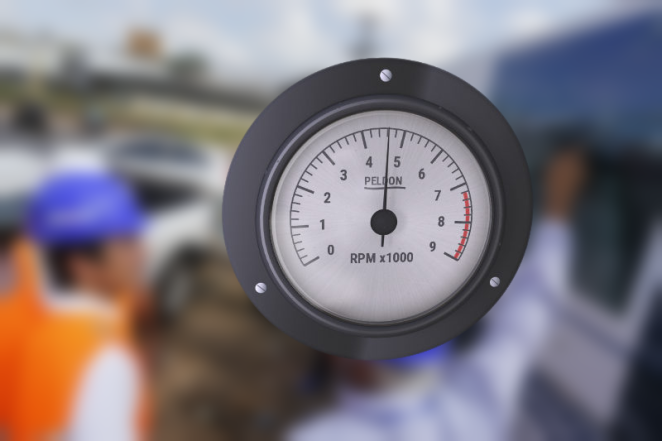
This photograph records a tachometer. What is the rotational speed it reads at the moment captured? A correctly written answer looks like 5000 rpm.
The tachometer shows 4600 rpm
